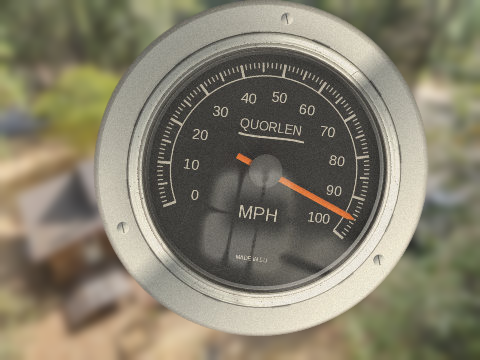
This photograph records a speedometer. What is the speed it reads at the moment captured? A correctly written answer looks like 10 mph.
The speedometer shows 95 mph
